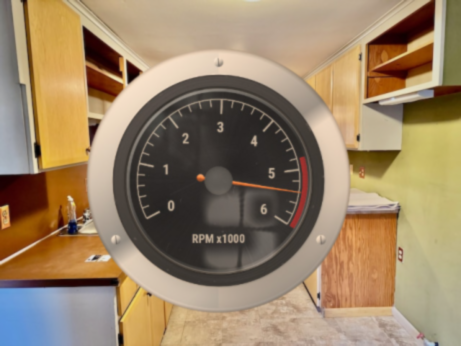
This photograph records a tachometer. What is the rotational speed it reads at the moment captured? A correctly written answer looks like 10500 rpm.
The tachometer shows 5400 rpm
